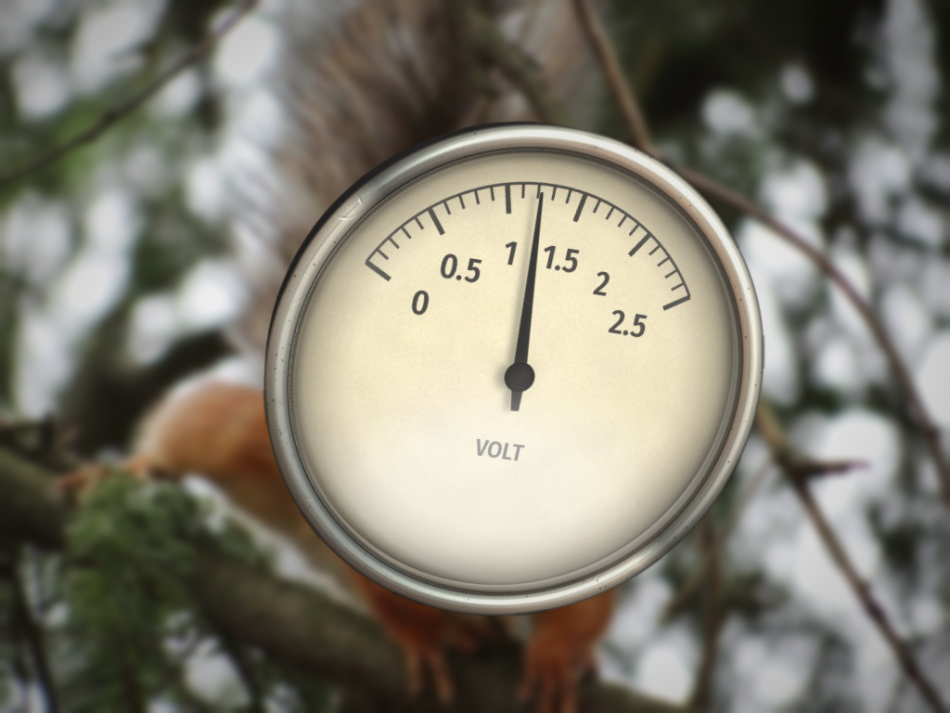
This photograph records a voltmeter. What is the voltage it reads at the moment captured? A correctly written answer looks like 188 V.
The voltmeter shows 1.2 V
